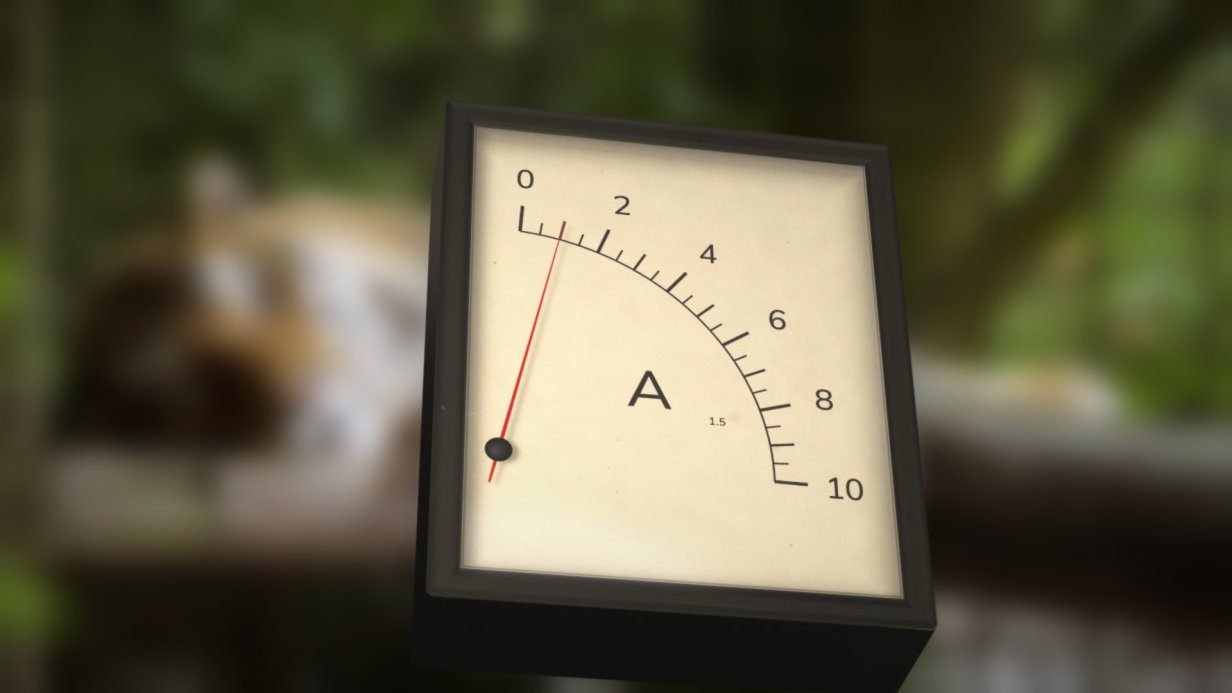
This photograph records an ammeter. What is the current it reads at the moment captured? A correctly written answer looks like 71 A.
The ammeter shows 1 A
